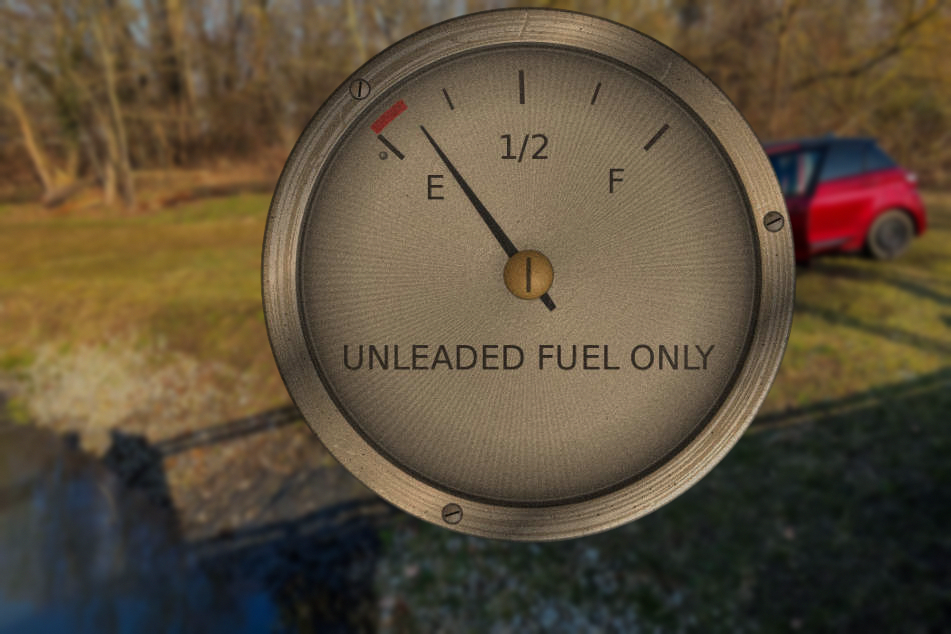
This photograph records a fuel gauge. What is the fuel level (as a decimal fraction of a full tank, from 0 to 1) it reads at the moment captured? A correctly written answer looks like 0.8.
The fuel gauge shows 0.125
